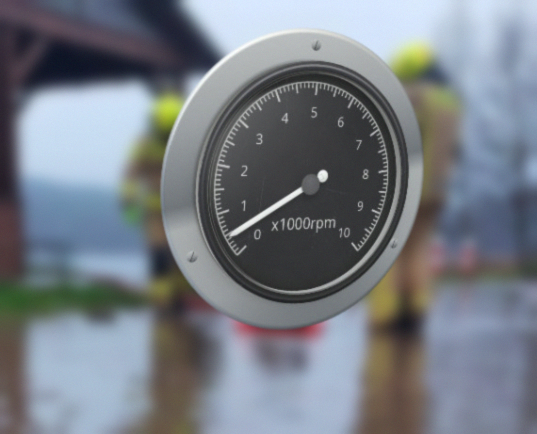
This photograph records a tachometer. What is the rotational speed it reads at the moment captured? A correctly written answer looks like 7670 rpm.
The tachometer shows 500 rpm
